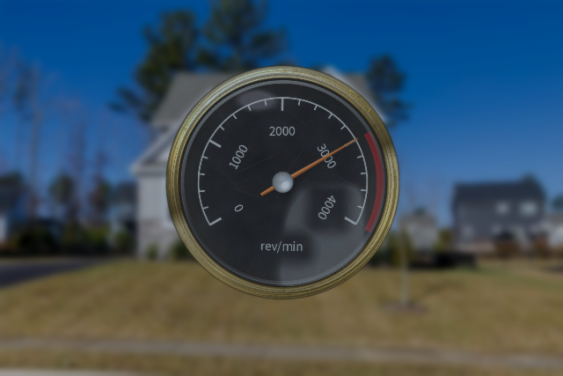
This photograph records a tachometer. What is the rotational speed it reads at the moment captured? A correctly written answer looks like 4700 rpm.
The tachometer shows 3000 rpm
